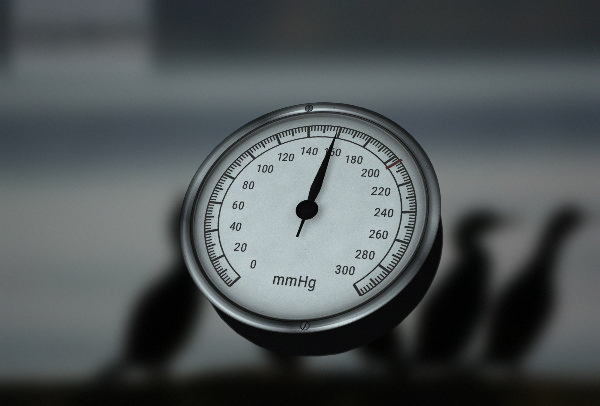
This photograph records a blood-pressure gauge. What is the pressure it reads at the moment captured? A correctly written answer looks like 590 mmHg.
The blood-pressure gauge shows 160 mmHg
